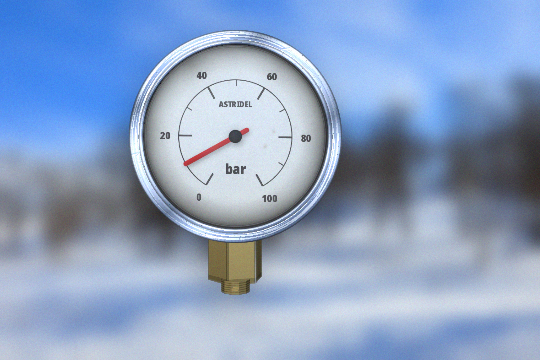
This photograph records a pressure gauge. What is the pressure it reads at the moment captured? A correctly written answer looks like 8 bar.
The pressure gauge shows 10 bar
